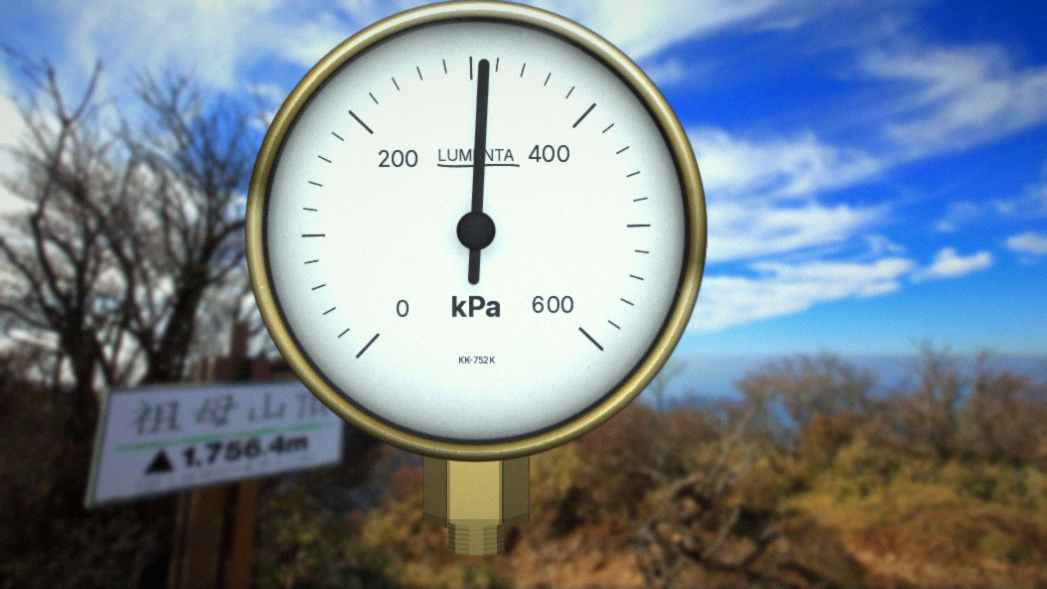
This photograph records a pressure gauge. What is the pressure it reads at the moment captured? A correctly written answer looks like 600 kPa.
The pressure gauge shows 310 kPa
